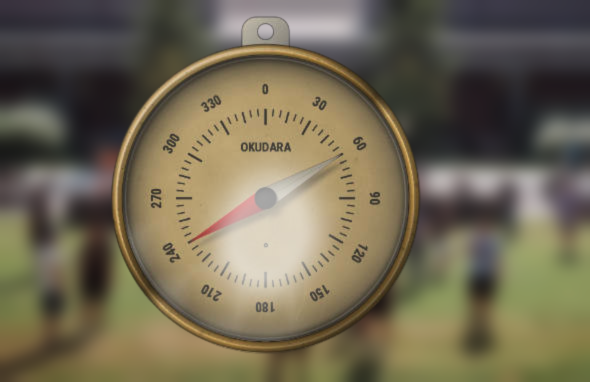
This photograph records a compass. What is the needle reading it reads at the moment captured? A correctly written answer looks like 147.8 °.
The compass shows 240 °
